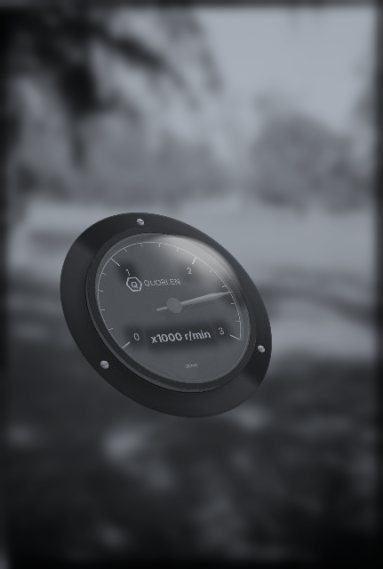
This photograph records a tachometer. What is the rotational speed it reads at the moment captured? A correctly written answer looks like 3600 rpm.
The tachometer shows 2500 rpm
